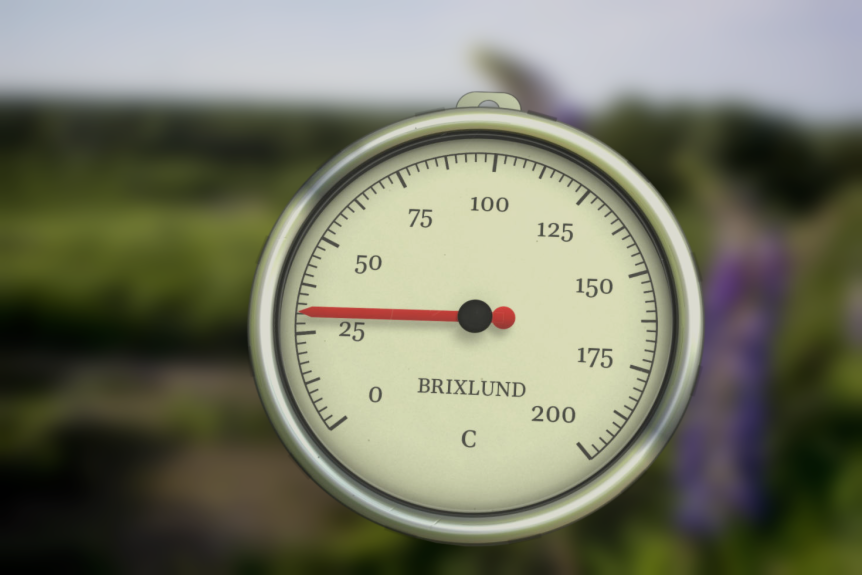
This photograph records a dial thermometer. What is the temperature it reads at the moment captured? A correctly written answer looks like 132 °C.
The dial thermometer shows 30 °C
